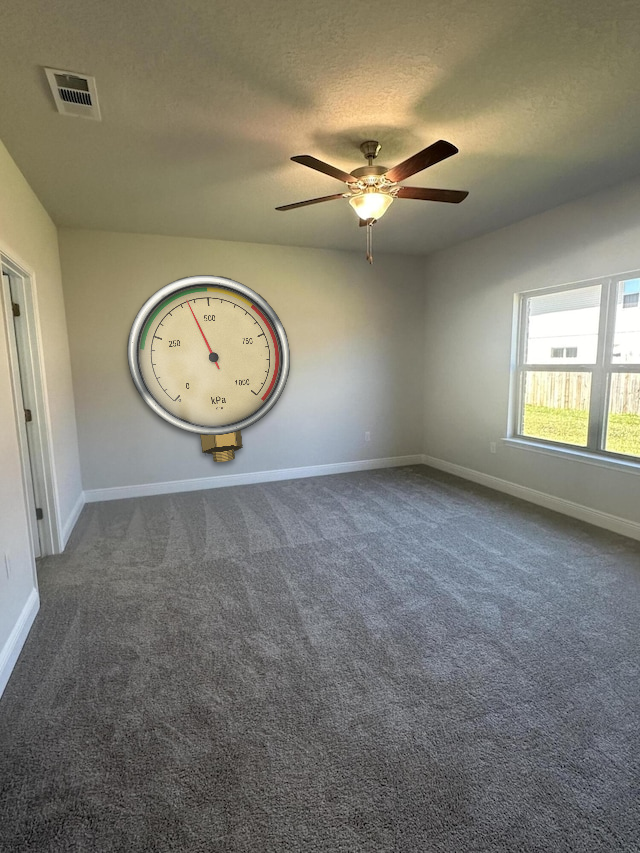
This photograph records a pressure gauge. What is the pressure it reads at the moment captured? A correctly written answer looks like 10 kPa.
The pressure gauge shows 425 kPa
